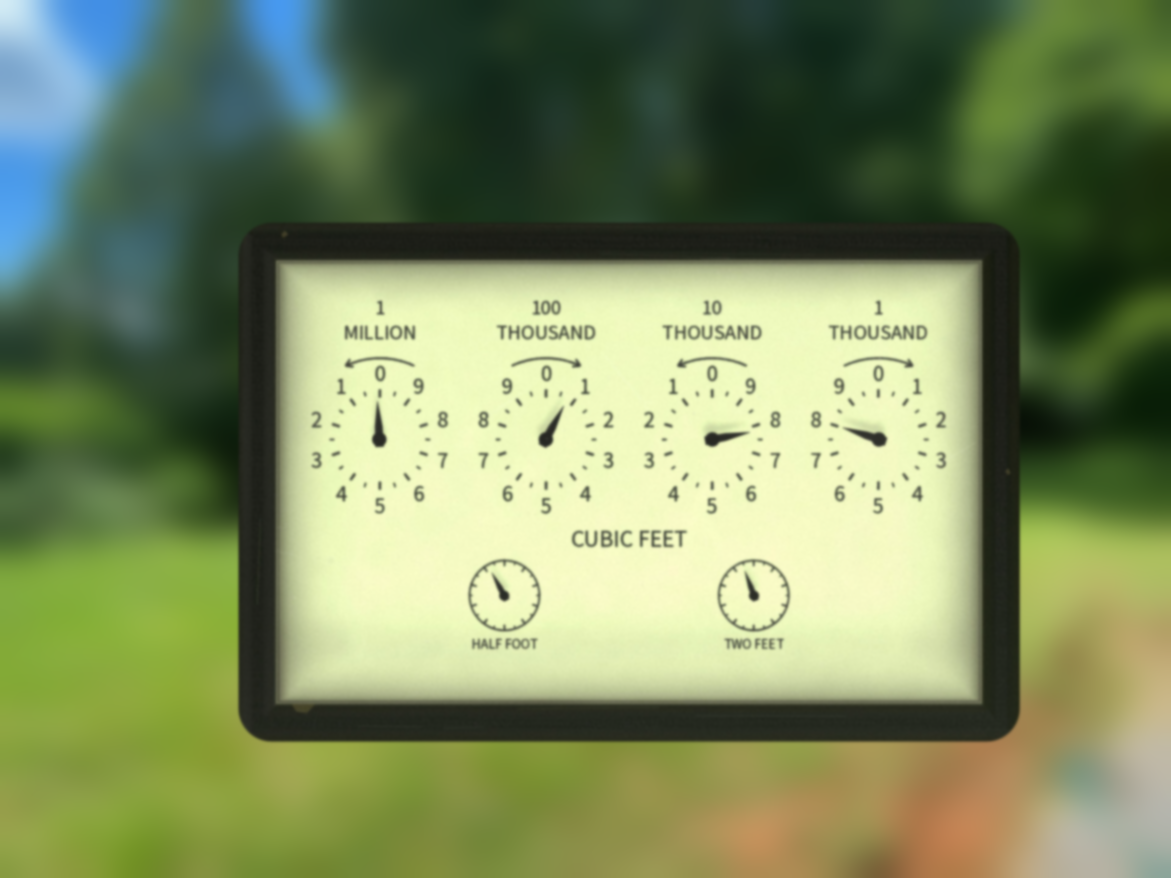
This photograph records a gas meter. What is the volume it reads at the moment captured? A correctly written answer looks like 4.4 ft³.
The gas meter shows 7800 ft³
